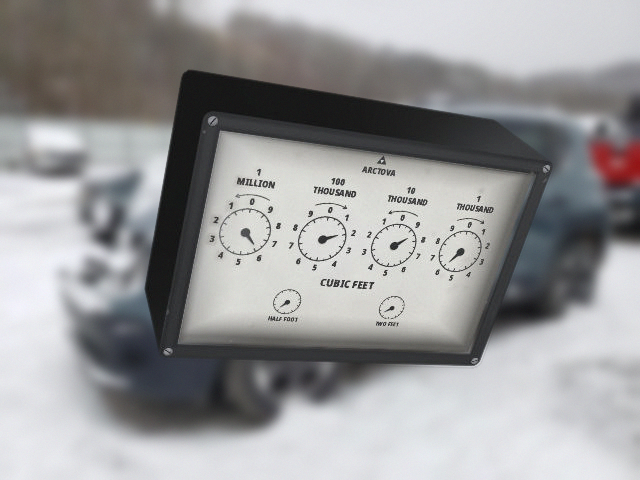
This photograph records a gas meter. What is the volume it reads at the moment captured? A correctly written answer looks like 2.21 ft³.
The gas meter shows 618600 ft³
